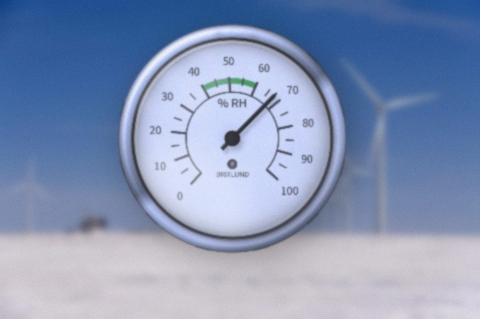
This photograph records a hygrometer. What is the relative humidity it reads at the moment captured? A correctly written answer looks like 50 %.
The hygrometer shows 67.5 %
